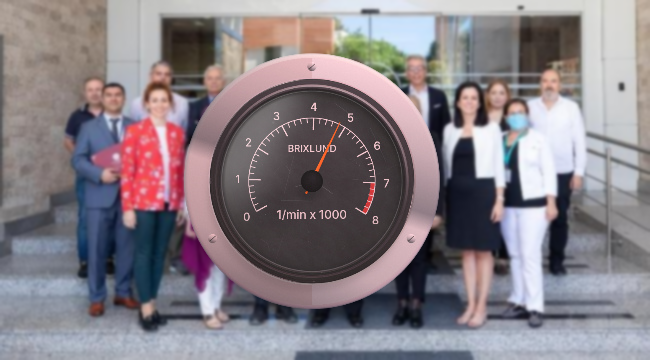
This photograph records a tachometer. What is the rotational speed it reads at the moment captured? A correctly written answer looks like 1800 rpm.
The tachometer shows 4800 rpm
